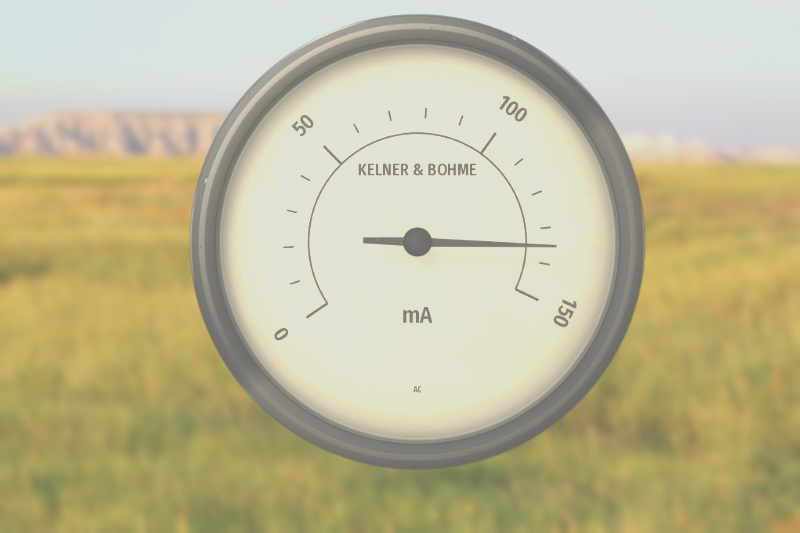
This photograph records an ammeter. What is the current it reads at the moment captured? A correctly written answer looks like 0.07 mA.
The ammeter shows 135 mA
